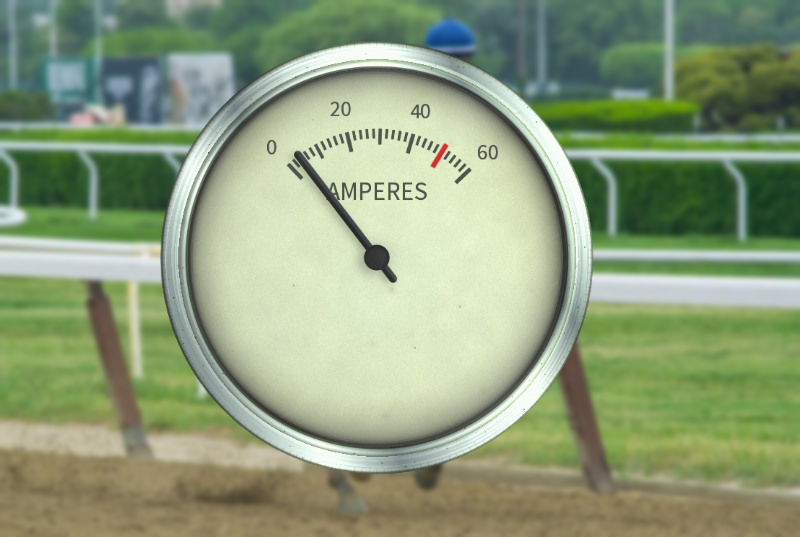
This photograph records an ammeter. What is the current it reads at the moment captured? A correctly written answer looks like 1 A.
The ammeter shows 4 A
